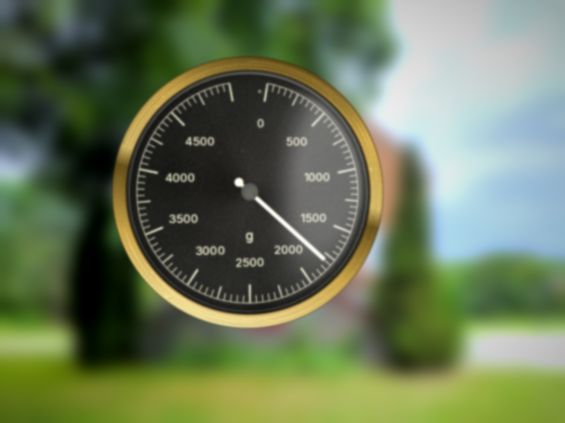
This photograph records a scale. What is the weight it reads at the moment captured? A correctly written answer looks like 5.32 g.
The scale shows 1800 g
